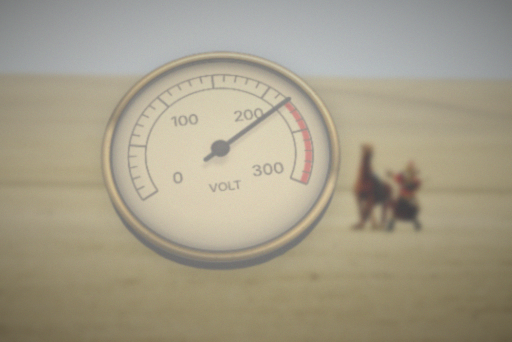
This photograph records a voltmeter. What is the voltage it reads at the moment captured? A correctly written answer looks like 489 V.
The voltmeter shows 220 V
